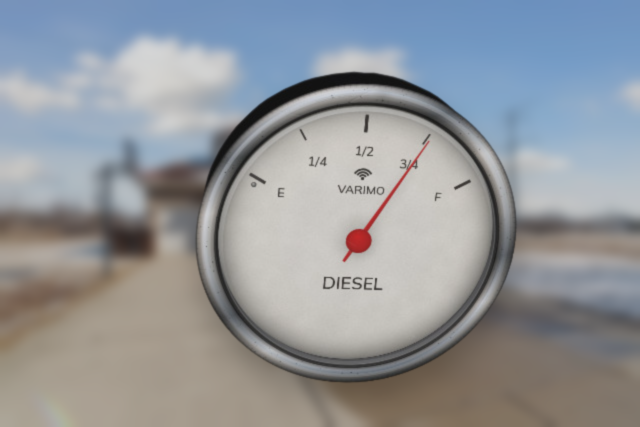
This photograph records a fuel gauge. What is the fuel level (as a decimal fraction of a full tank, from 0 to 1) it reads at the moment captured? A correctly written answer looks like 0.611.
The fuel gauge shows 0.75
